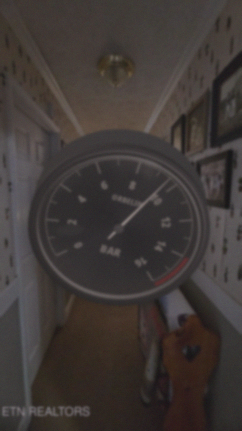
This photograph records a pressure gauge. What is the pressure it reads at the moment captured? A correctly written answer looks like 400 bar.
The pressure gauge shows 9.5 bar
